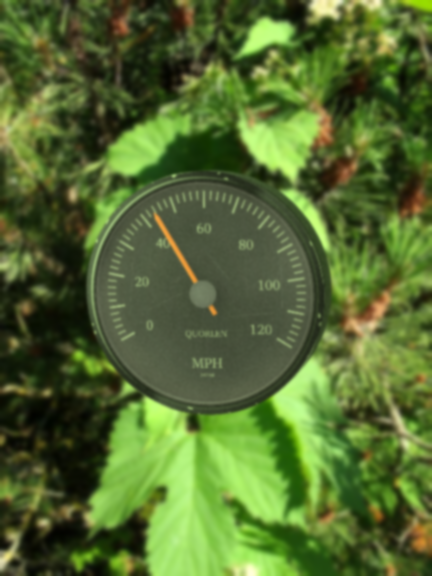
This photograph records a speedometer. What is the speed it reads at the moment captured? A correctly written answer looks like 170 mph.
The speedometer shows 44 mph
